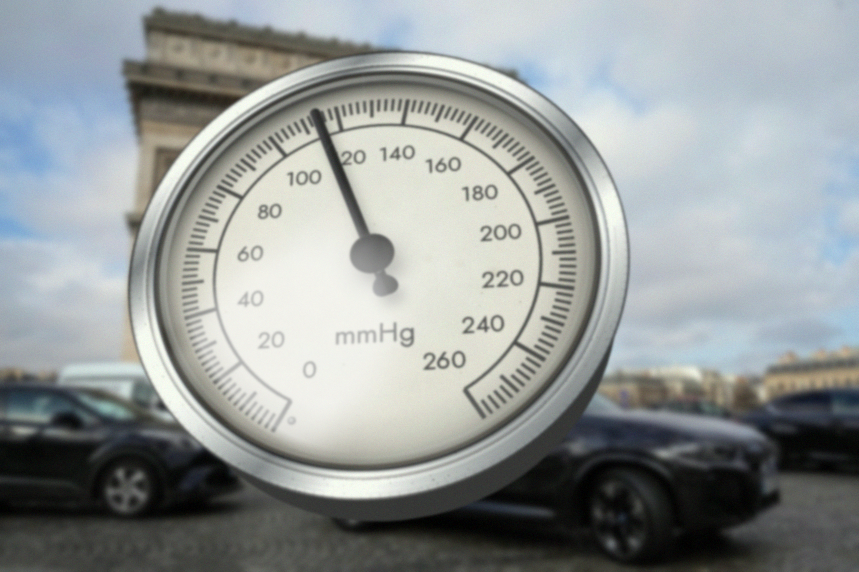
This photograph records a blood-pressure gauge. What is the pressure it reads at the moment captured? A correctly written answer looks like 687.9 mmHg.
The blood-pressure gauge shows 114 mmHg
